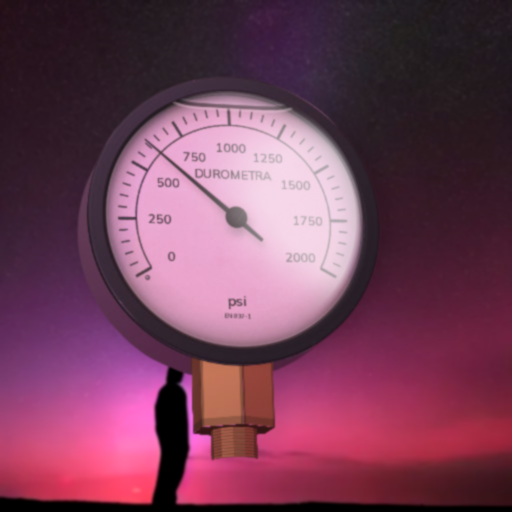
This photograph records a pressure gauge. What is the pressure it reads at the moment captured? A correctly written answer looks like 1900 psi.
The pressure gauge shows 600 psi
